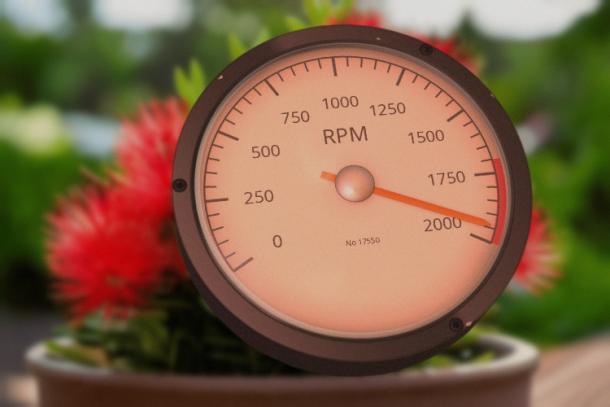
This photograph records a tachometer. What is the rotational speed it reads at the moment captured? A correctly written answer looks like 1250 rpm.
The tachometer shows 1950 rpm
